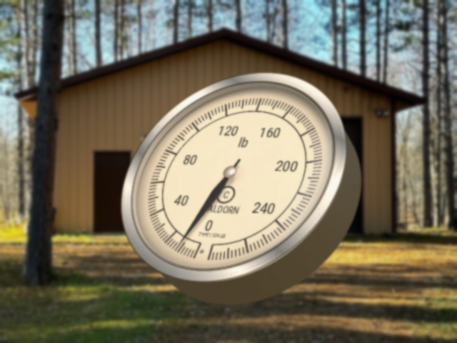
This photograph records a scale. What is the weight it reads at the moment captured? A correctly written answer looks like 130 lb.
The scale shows 10 lb
